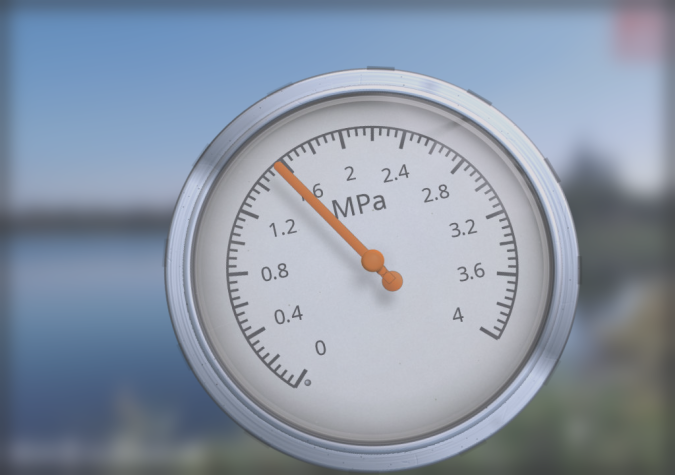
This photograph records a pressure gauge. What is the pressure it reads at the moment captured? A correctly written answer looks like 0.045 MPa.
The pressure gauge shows 1.55 MPa
